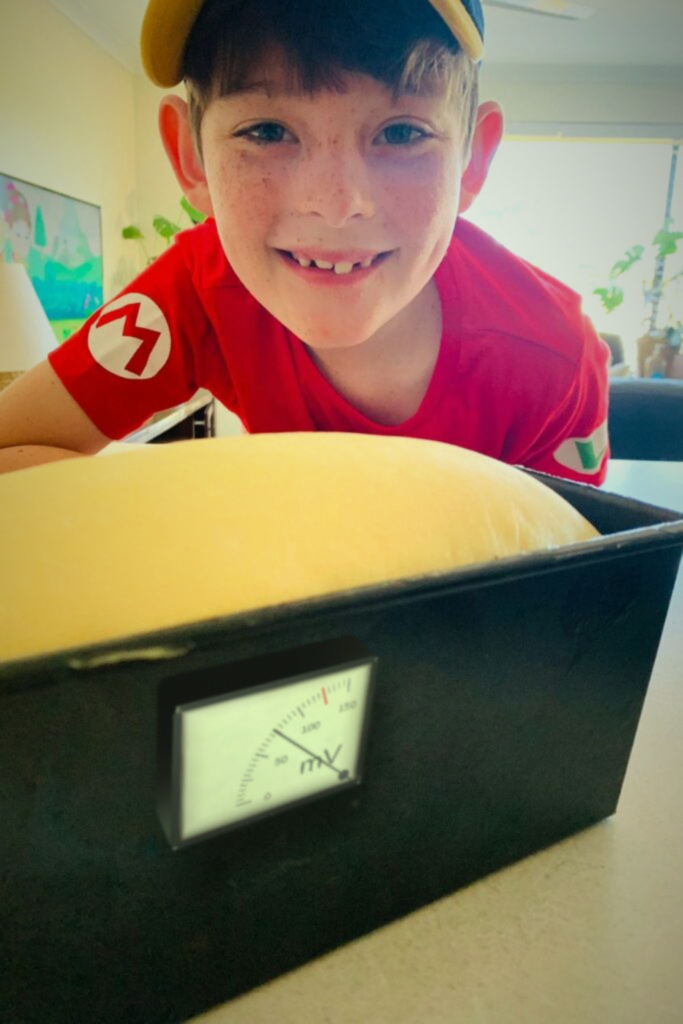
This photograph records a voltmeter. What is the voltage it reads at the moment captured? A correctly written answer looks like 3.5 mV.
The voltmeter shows 75 mV
